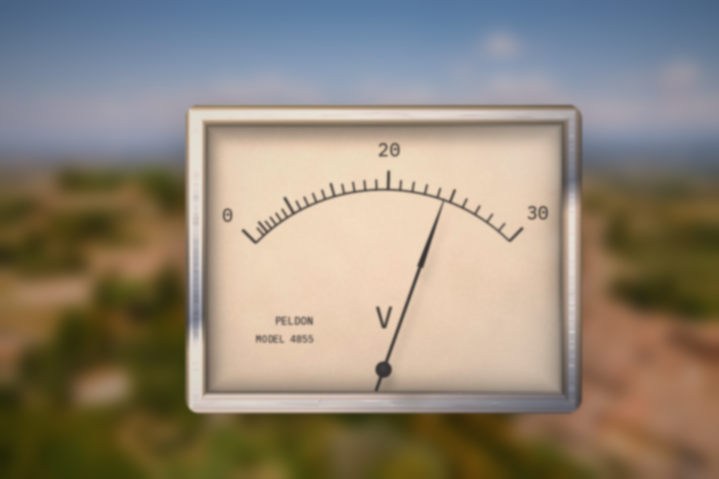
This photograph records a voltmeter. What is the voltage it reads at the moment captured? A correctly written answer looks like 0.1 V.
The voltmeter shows 24.5 V
